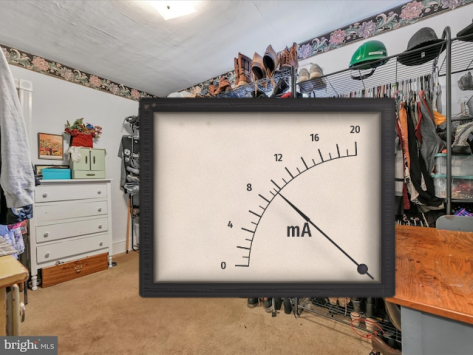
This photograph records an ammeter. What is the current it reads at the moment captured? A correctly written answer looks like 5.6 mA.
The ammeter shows 9.5 mA
